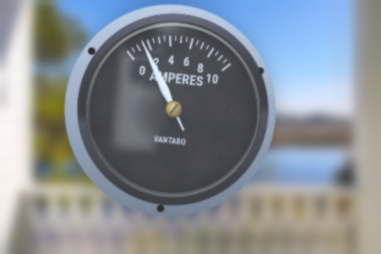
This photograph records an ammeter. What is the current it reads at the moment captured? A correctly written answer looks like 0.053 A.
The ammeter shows 1.5 A
